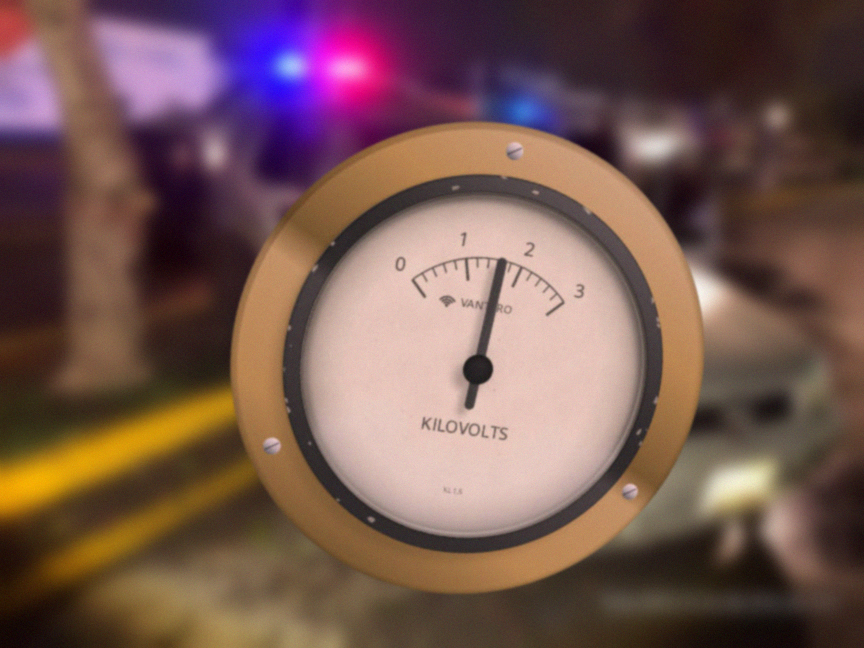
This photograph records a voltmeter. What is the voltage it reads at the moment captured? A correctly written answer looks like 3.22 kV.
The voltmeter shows 1.6 kV
